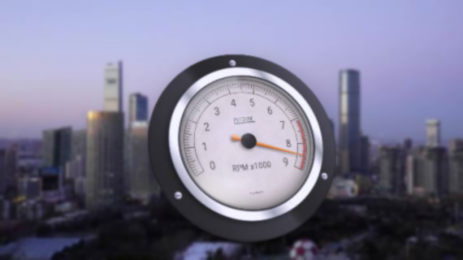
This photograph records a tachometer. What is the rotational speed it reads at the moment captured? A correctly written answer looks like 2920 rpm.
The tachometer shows 8500 rpm
